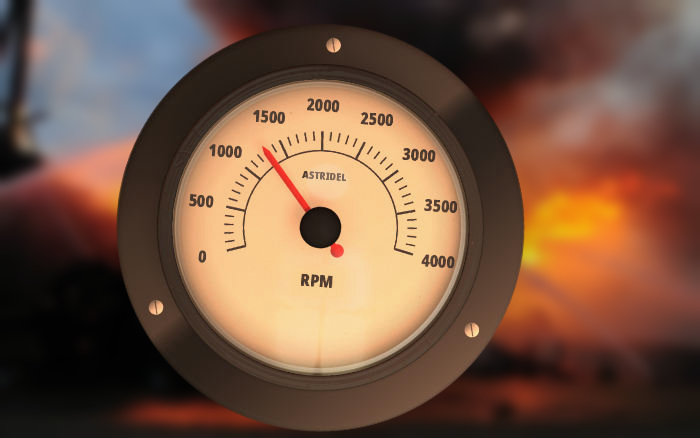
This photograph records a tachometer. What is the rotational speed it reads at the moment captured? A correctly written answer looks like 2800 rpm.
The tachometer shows 1300 rpm
